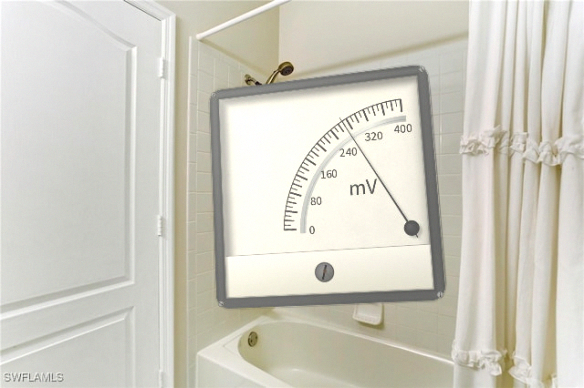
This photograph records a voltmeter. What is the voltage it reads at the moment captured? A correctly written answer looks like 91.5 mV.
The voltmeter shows 270 mV
